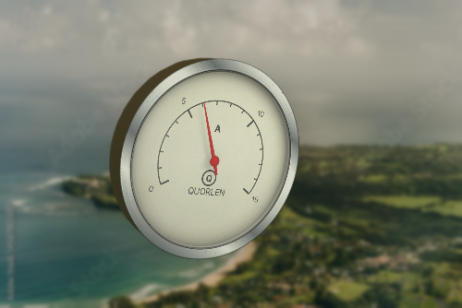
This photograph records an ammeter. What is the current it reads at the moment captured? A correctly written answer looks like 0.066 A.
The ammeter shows 6 A
